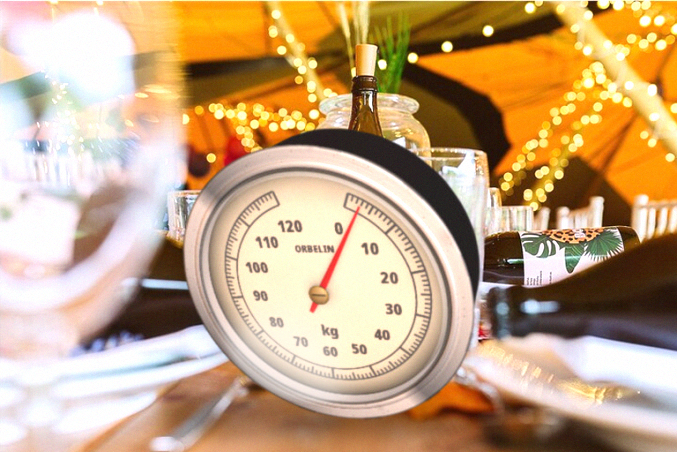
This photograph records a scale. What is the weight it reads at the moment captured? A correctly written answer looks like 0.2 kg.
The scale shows 3 kg
